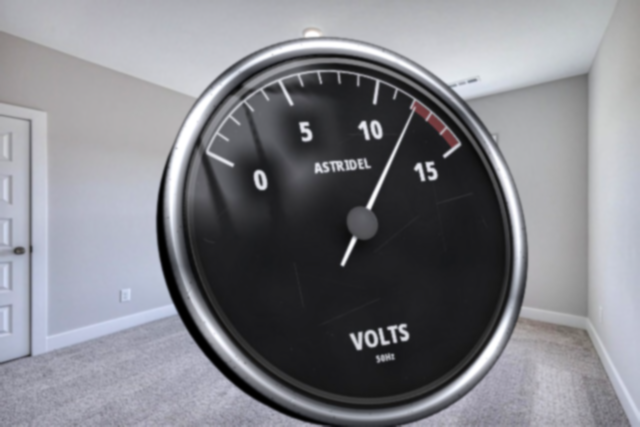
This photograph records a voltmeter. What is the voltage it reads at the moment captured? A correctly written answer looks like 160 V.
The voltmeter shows 12 V
